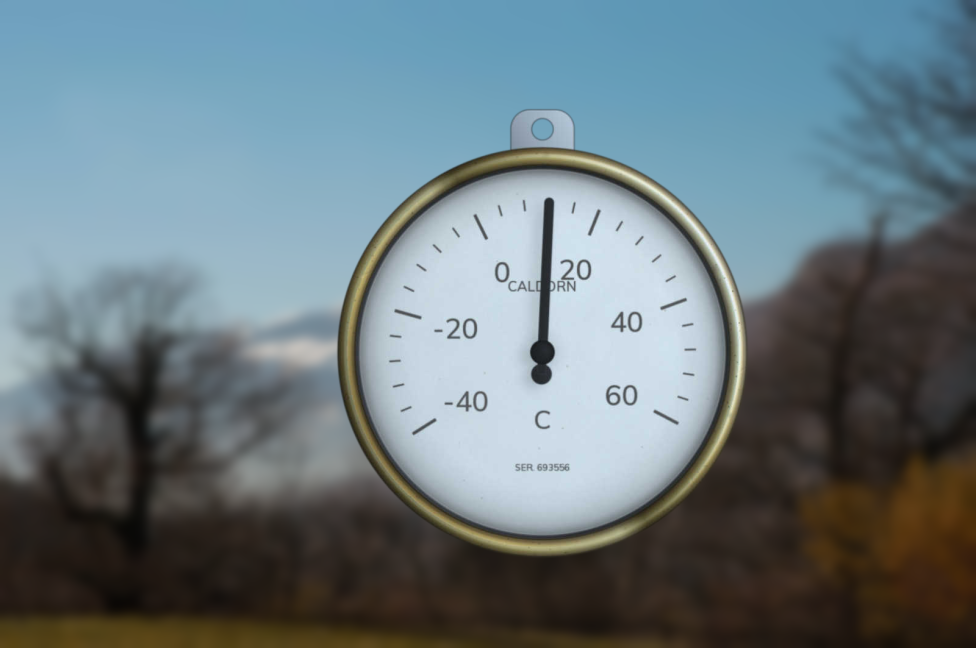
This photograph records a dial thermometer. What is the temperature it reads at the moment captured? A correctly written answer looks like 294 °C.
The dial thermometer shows 12 °C
